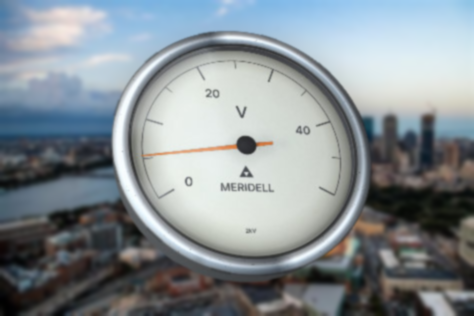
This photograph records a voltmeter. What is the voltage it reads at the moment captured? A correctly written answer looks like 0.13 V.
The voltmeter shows 5 V
